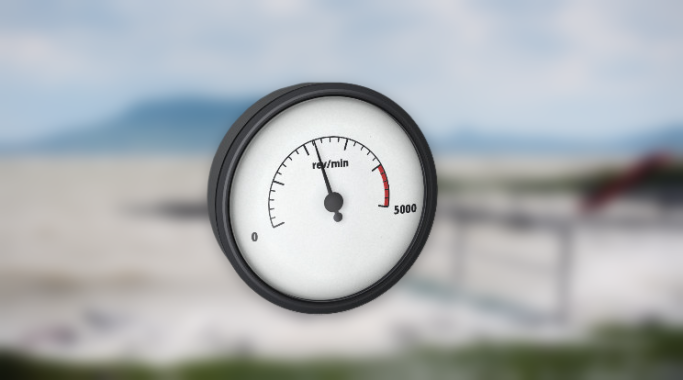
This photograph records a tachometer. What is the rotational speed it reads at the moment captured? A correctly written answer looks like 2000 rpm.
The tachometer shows 2200 rpm
